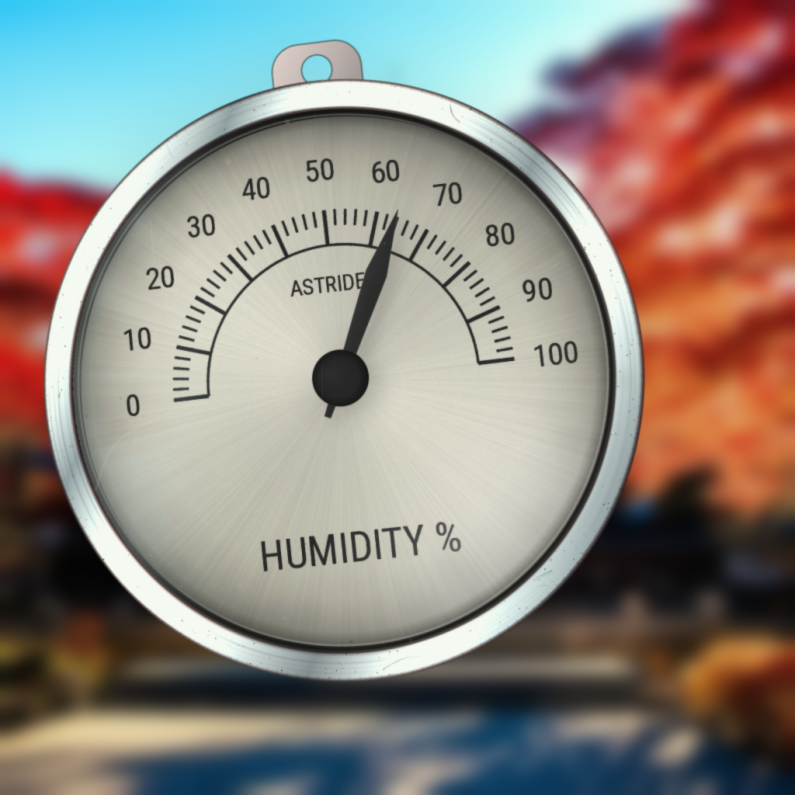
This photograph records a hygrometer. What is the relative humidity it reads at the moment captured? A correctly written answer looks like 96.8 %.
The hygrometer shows 64 %
